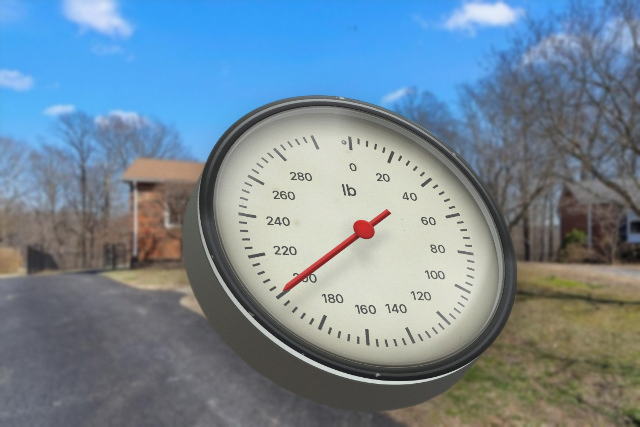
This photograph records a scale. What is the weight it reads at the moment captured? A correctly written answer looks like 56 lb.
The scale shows 200 lb
